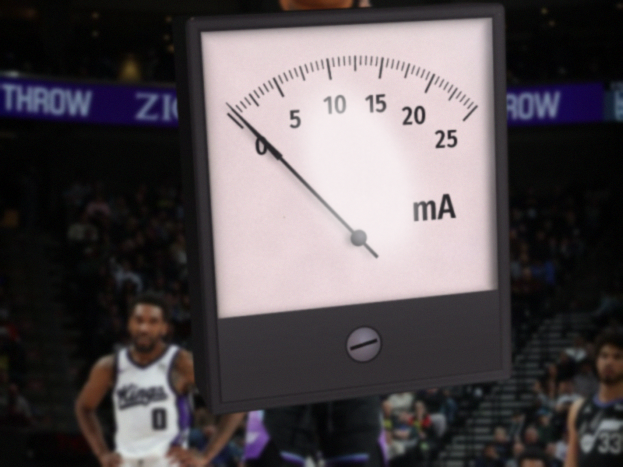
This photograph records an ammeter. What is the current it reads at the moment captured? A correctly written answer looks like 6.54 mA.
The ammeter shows 0.5 mA
